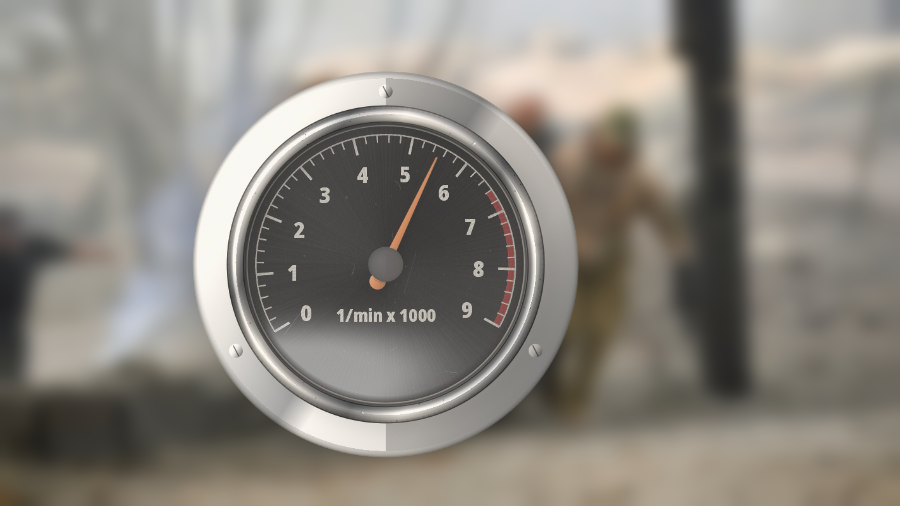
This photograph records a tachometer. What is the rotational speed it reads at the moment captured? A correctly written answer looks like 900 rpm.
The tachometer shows 5500 rpm
